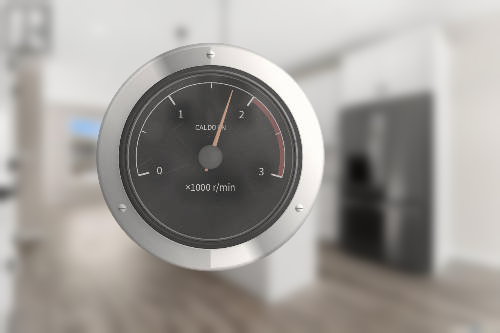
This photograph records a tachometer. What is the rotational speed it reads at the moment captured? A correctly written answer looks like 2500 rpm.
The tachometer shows 1750 rpm
